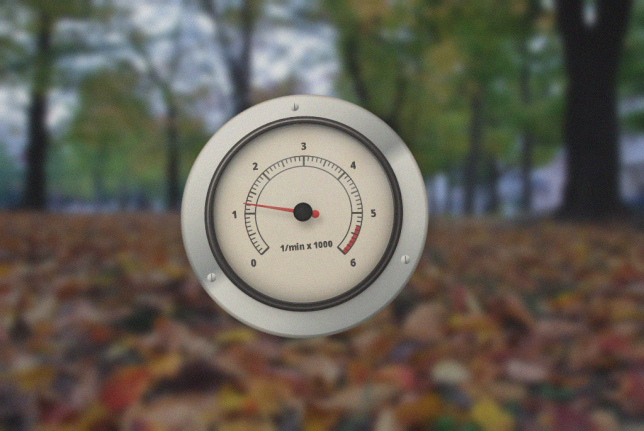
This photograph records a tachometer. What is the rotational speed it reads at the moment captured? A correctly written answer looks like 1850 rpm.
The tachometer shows 1200 rpm
